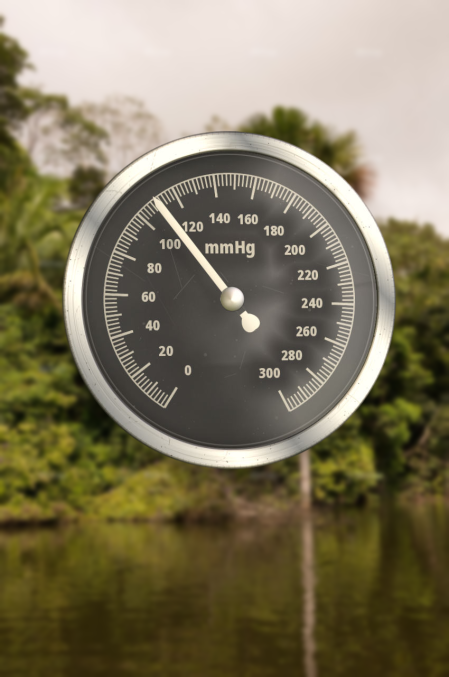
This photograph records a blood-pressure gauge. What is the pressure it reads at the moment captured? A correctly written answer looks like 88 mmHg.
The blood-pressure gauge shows 110 mmHg
